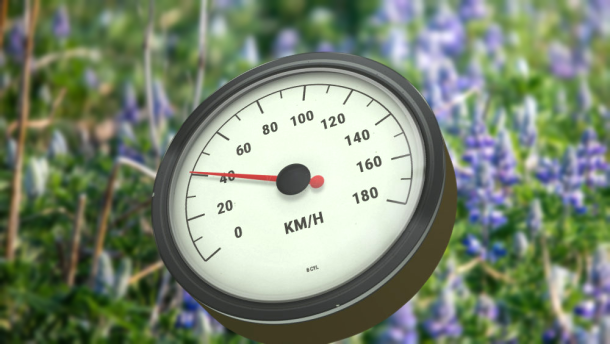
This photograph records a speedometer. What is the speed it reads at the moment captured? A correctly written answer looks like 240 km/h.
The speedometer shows 40 km/h
